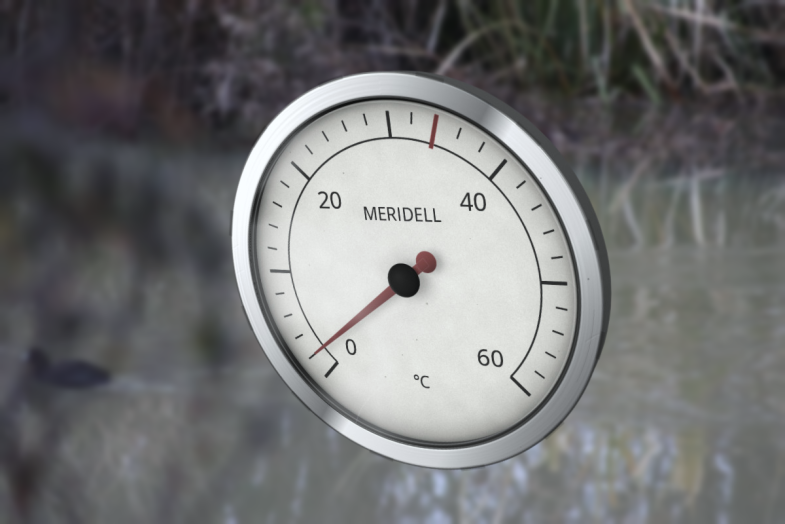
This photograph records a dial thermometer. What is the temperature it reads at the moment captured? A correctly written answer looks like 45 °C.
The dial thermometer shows 2 °C
